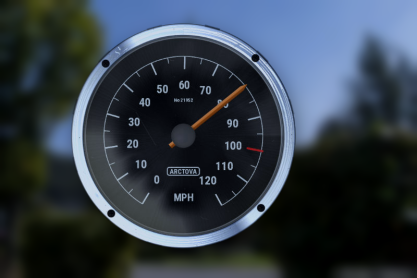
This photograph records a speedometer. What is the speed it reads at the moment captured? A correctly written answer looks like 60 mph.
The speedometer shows 80 mph
